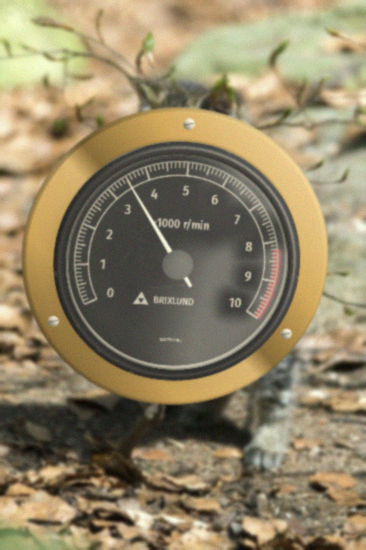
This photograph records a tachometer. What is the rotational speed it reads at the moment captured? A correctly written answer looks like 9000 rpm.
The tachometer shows 3500 rpm
